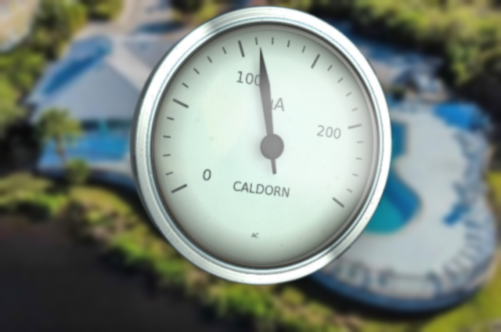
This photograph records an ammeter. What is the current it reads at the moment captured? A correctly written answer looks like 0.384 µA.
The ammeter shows 110 µA
